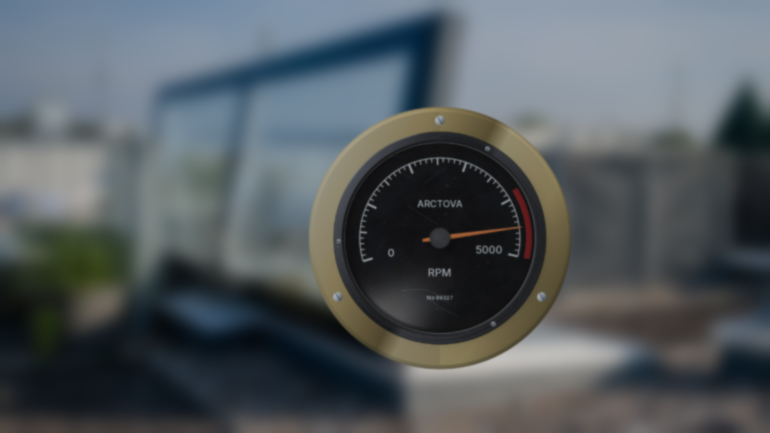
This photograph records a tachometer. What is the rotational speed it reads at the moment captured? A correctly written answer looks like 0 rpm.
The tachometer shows 4500 rpm
